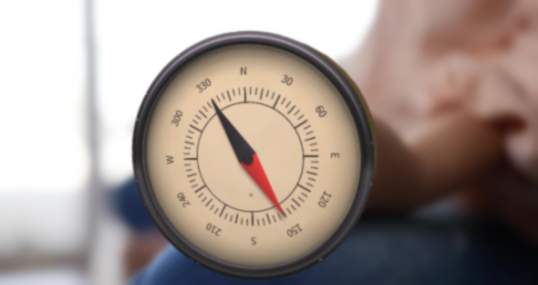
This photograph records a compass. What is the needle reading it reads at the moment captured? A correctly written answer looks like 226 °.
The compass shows 150 °
